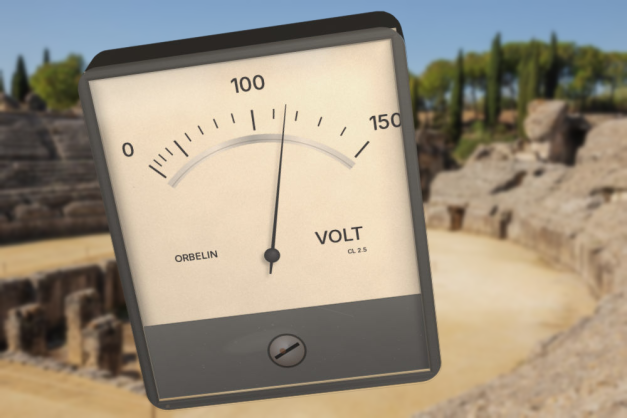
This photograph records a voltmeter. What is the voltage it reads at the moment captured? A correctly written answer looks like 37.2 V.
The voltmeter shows 115 V
